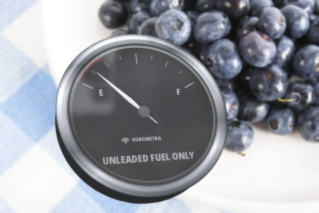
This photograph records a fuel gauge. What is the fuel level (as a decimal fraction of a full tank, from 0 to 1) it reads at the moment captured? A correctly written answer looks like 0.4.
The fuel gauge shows 0.125
